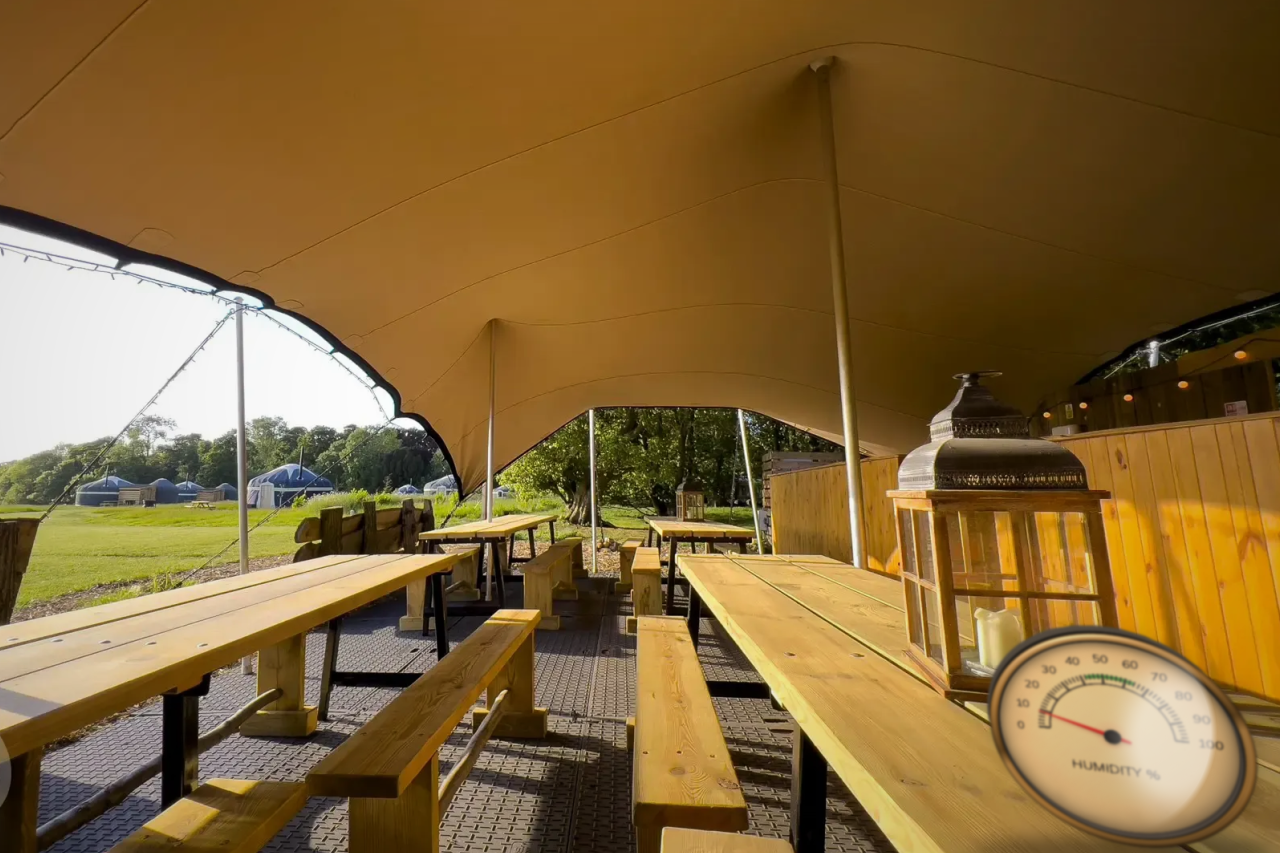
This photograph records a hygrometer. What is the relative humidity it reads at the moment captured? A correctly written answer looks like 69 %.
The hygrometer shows 10 %
